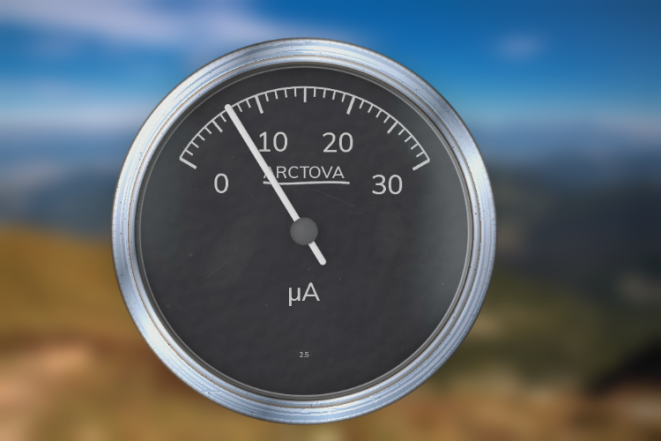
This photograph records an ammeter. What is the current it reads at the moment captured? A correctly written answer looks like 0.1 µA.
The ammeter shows 7 µA
